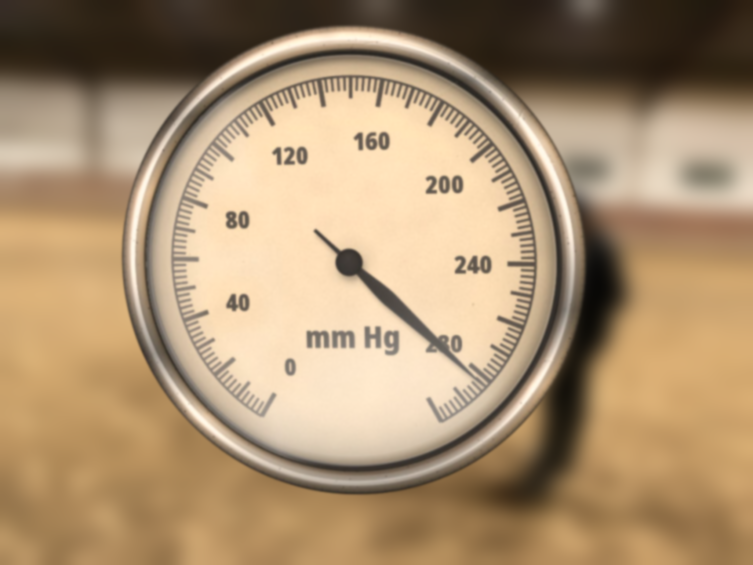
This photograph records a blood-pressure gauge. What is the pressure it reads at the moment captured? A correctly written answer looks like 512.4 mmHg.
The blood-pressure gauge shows 282 mmHg
